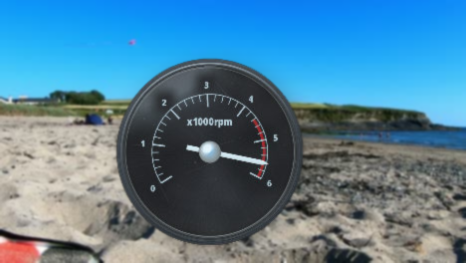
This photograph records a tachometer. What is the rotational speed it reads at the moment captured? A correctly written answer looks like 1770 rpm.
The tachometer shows 5600 rpm
